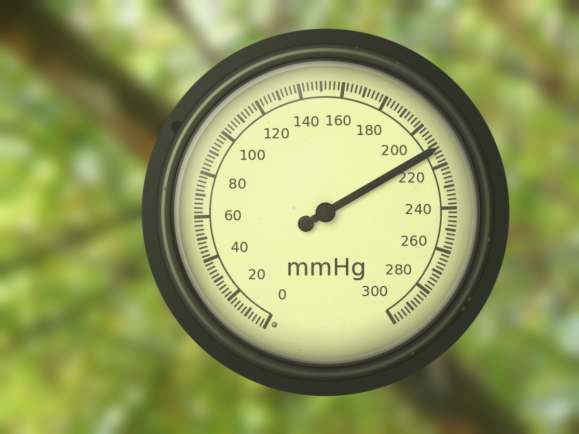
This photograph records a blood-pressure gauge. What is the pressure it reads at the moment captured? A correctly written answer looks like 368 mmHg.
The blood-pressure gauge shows 212 mmHg
